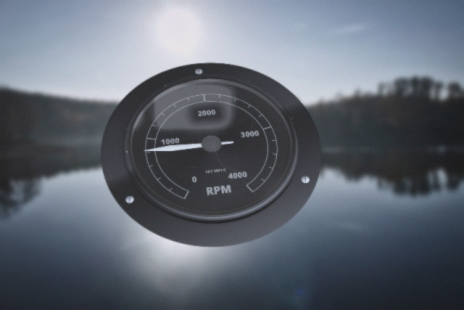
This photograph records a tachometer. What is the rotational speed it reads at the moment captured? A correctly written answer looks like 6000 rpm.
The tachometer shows 800 rpm
